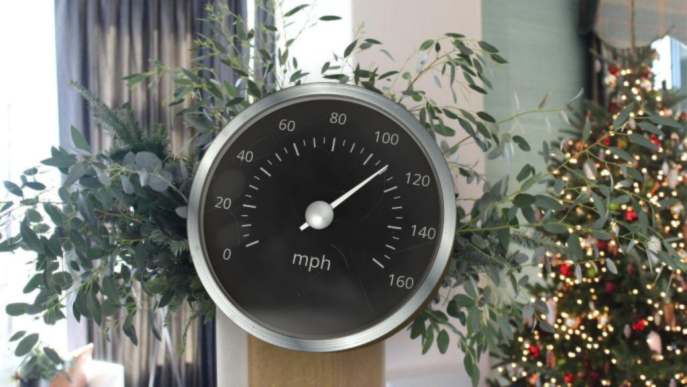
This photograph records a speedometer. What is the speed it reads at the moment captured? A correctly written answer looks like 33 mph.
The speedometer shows 110 mph
